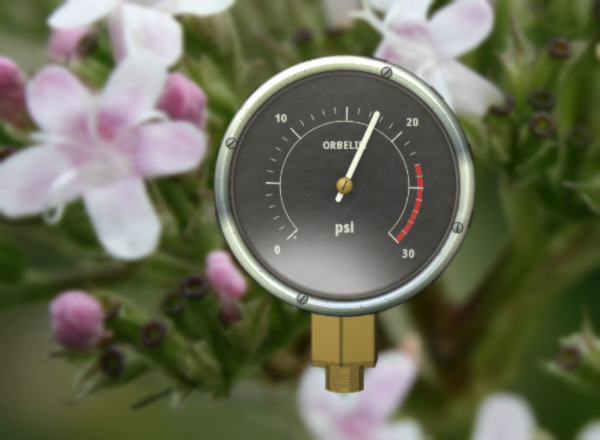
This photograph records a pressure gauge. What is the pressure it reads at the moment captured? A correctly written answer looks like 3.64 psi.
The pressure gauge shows 17.5 psi
